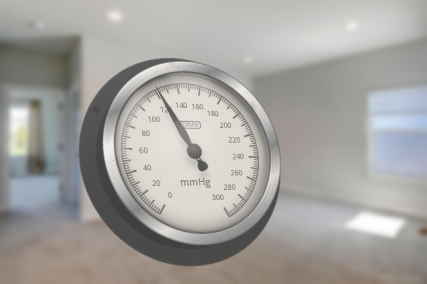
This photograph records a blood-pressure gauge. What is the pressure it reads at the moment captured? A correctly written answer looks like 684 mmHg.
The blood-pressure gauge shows 120 mmHg
